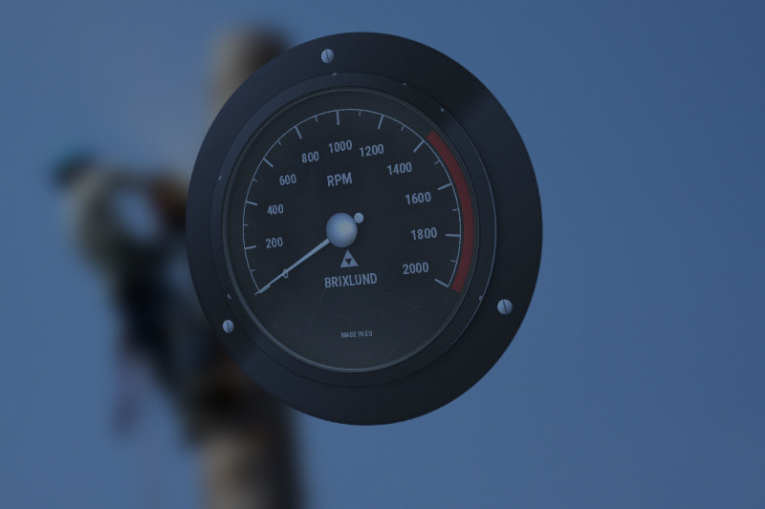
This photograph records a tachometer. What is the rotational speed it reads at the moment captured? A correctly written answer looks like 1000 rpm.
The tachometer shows 0 rpm
